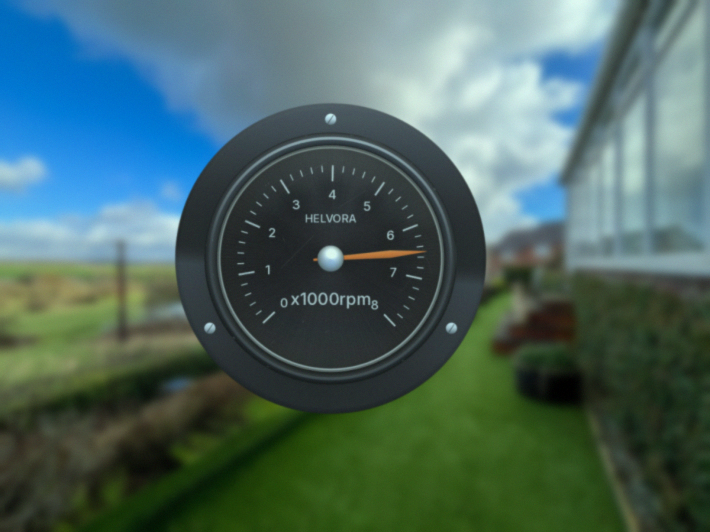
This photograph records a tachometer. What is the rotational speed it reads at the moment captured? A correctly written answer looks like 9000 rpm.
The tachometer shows 6500 rpm
